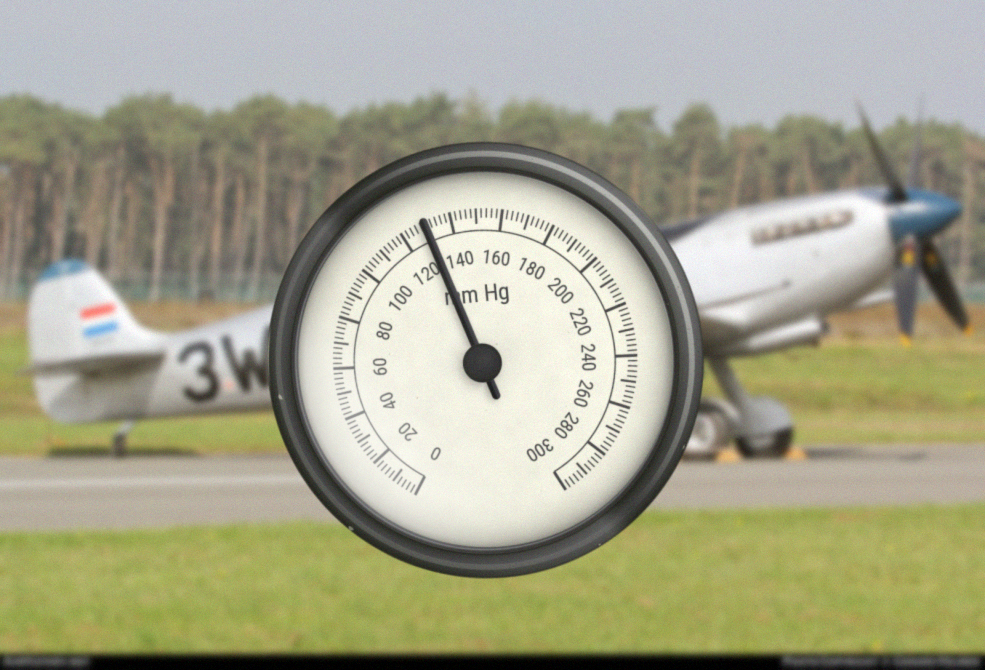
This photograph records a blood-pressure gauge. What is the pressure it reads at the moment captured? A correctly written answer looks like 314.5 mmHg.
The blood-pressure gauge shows 130 mmHg
